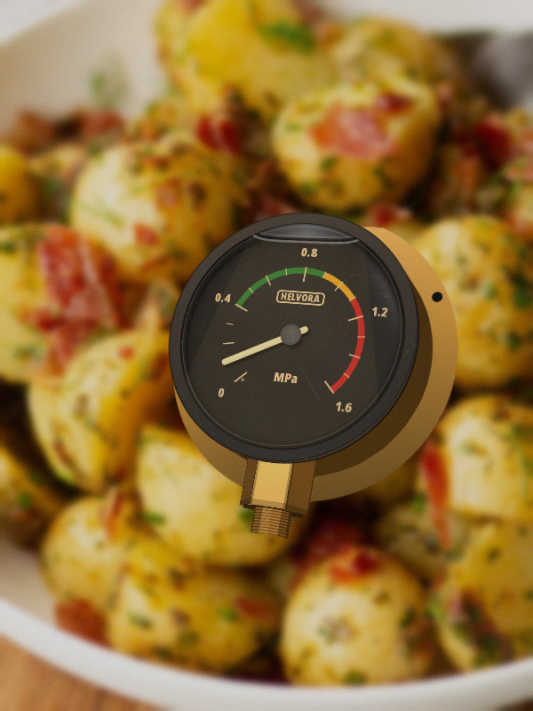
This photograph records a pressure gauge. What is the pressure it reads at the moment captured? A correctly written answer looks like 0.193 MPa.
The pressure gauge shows 0.1 MPa
